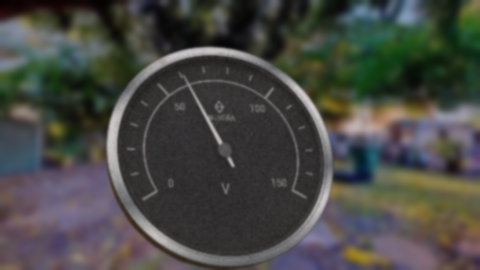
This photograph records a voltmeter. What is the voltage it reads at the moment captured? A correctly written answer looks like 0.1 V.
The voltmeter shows 60 V
